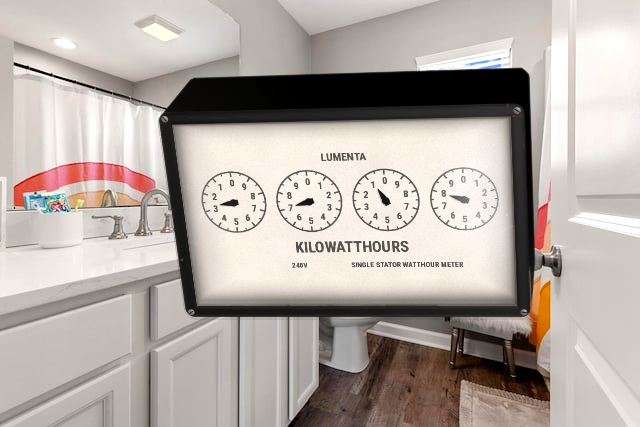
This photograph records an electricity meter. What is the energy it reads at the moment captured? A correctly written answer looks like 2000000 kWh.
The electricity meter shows 2708 kWh
